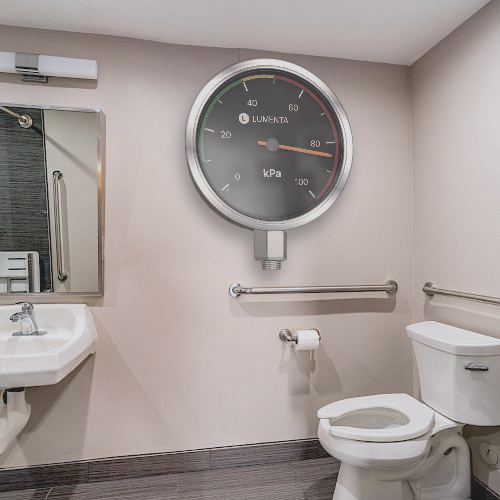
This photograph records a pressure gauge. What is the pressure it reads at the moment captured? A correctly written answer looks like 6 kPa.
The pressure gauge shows 85 kPa
